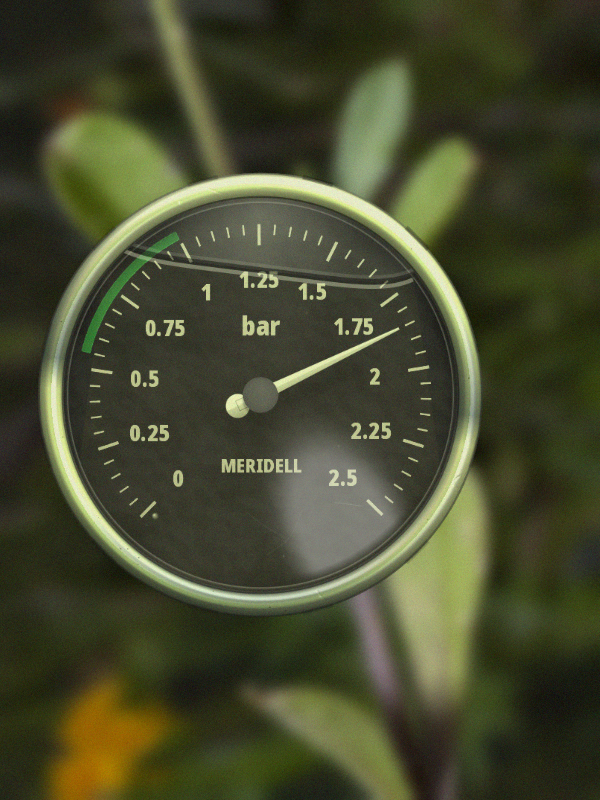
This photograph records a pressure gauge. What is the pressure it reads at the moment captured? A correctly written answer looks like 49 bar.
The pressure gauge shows 1.85 bar
